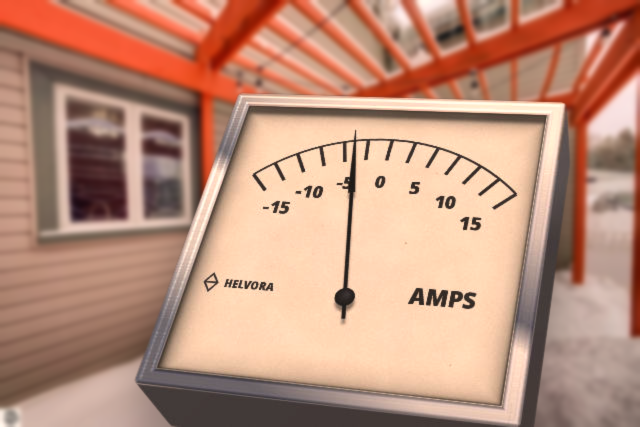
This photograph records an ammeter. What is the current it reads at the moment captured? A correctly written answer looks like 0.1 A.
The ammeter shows -3.75 A
